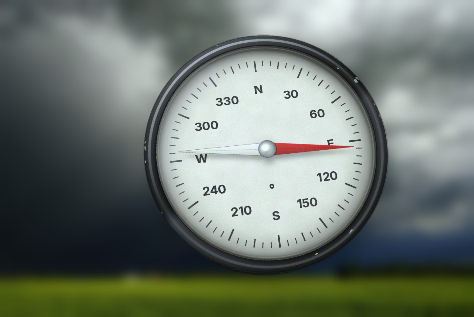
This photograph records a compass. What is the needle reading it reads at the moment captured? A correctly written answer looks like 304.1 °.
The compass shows 95 °
